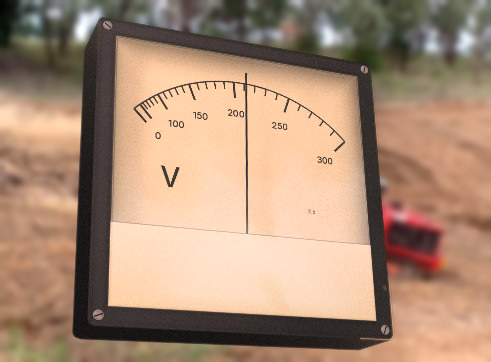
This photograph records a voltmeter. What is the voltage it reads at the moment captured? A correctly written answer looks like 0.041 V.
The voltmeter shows 210 V
